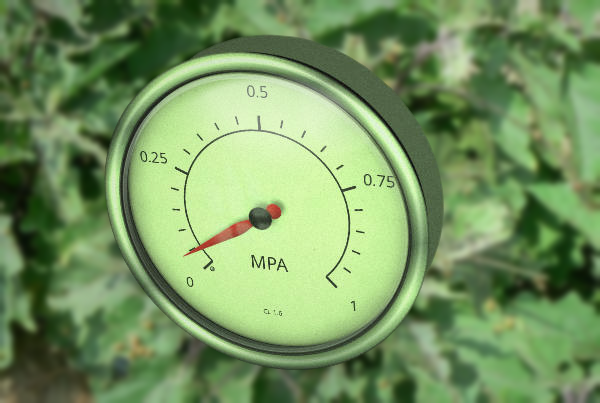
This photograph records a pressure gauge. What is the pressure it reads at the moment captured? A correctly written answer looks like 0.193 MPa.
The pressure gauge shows 0.05 MPa
